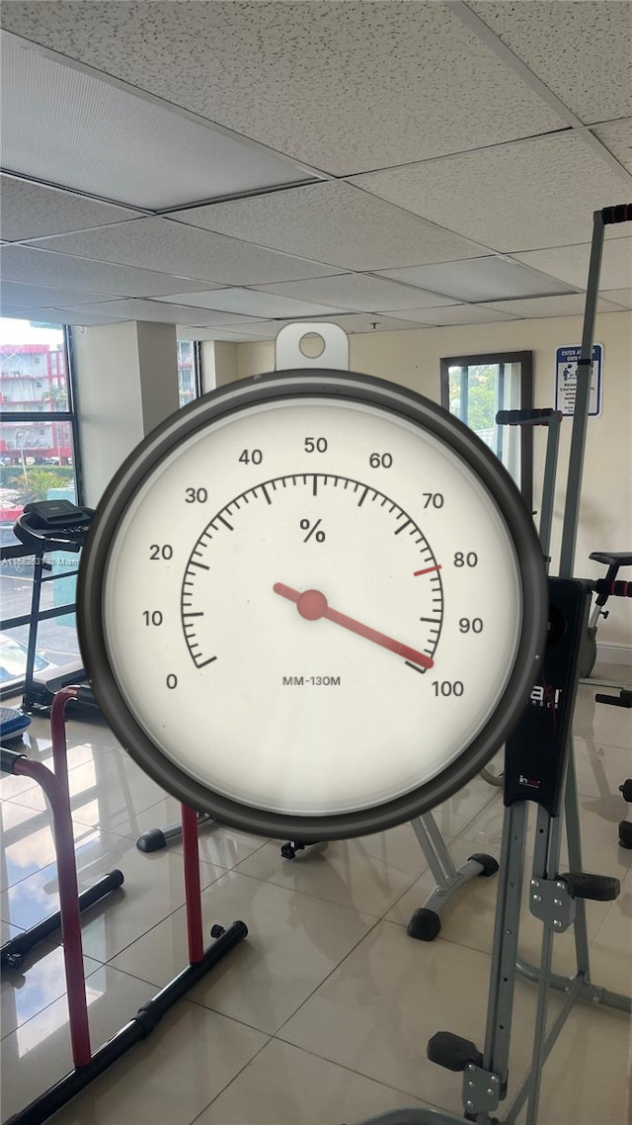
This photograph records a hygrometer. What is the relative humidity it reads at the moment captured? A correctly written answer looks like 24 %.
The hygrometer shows 98 %
